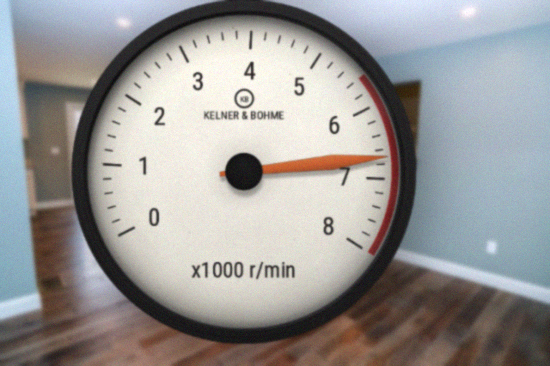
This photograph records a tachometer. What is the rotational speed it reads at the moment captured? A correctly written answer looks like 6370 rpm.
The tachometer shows 6700 rpm
